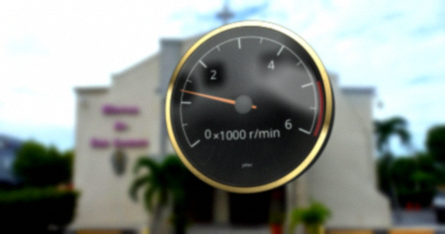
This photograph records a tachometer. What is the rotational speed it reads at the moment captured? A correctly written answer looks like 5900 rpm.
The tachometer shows 1250 rpm
